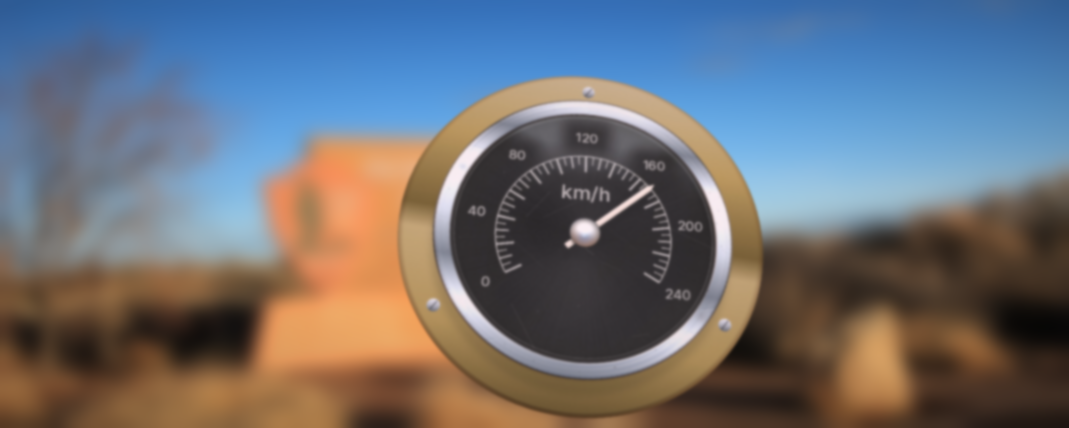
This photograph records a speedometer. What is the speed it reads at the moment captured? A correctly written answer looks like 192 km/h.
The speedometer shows 170 km/h
